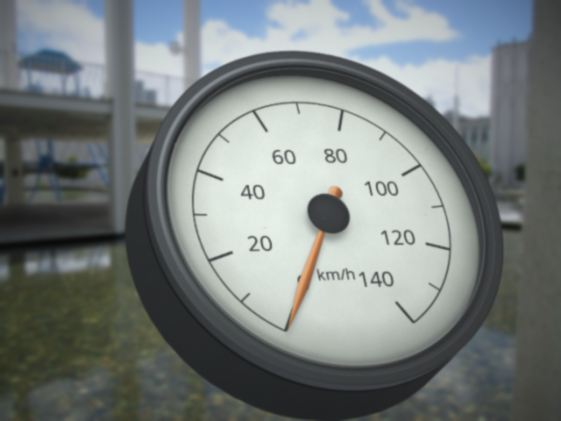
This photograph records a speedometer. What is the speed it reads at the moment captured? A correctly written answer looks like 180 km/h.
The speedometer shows 0 km/h
